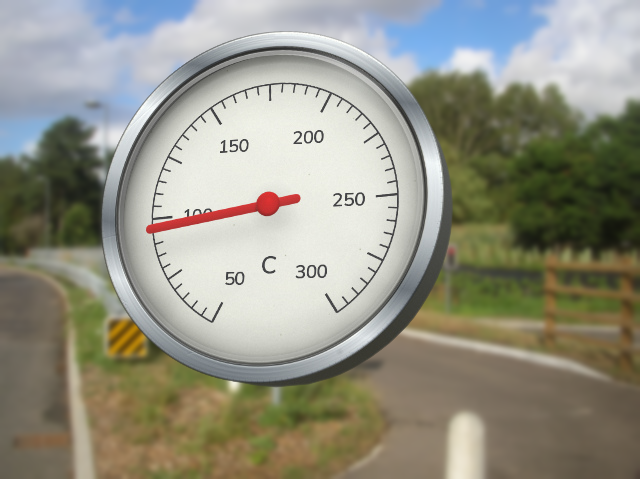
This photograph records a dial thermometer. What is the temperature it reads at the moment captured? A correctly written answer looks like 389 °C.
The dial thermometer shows 95 °C
